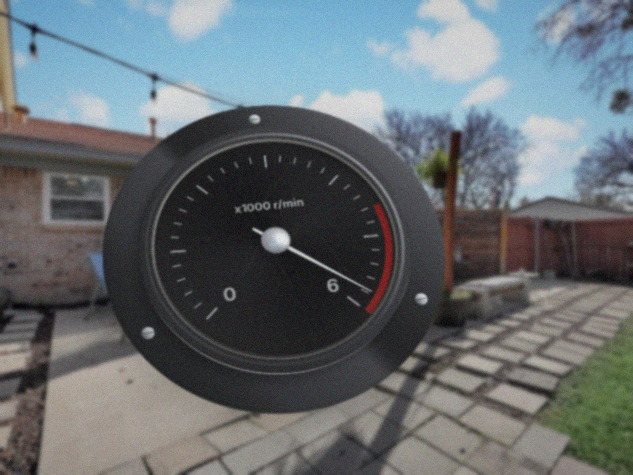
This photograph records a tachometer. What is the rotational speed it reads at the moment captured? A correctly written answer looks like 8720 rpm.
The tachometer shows 5800 rpm
